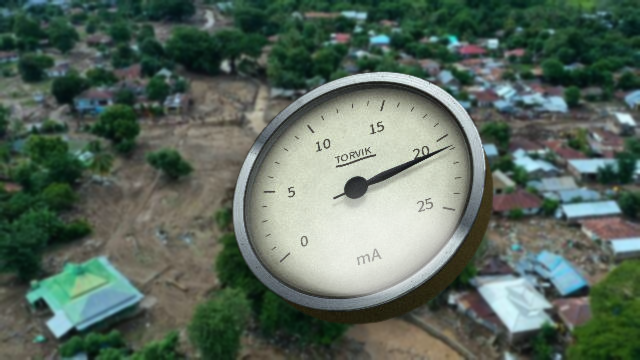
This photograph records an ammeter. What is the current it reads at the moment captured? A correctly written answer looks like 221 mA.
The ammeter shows 21 mA
